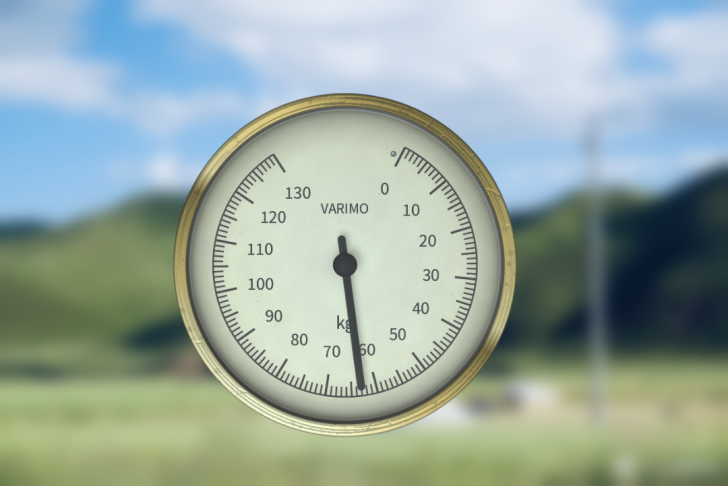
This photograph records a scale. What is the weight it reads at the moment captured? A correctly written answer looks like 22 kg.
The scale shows 63 kg
